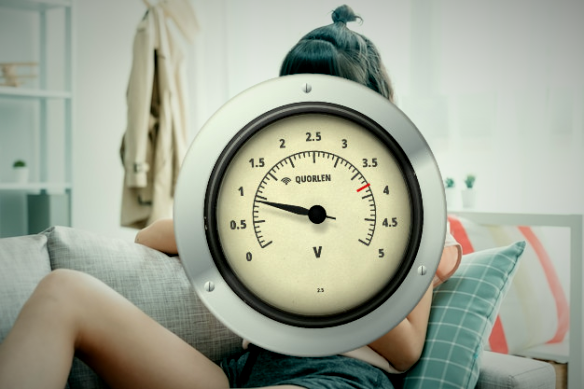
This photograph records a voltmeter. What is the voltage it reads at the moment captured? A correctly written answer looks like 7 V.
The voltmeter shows 0.9 V
